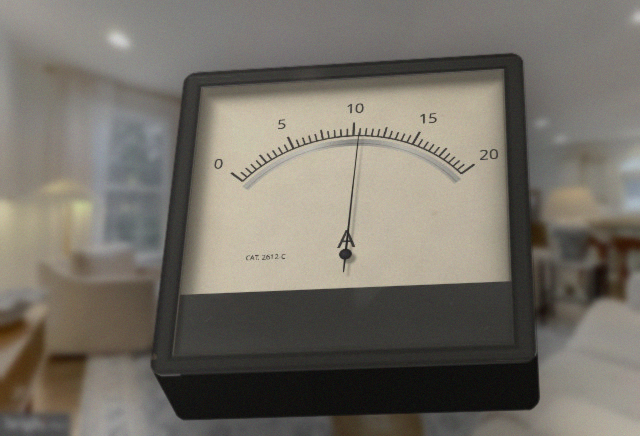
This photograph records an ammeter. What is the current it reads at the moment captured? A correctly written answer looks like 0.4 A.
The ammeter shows 10.5 A
